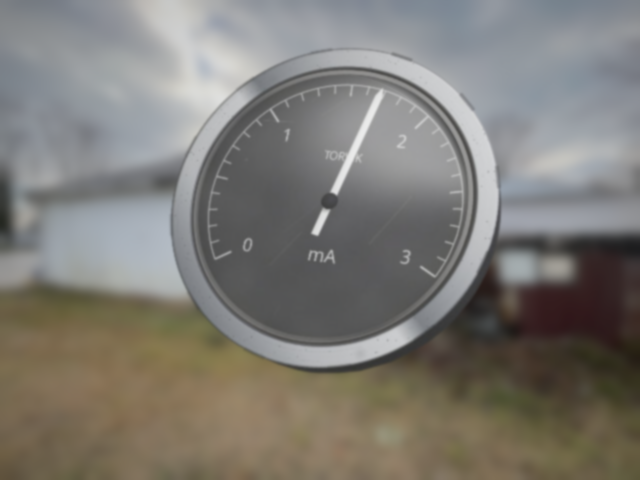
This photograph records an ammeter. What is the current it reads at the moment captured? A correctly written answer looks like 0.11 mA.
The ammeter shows 1.7 mA
